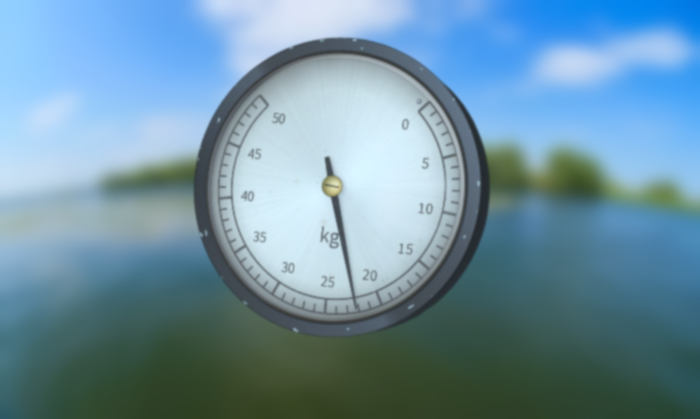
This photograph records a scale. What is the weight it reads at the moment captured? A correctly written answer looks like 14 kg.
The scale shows 22 kg
